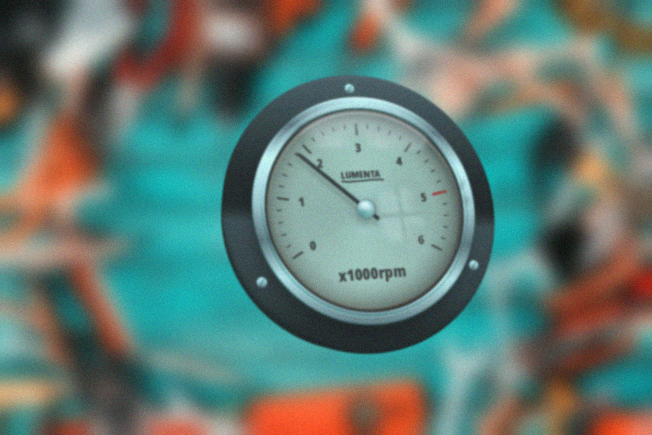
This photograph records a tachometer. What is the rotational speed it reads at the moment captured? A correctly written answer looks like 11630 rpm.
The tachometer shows 1800 rpm
